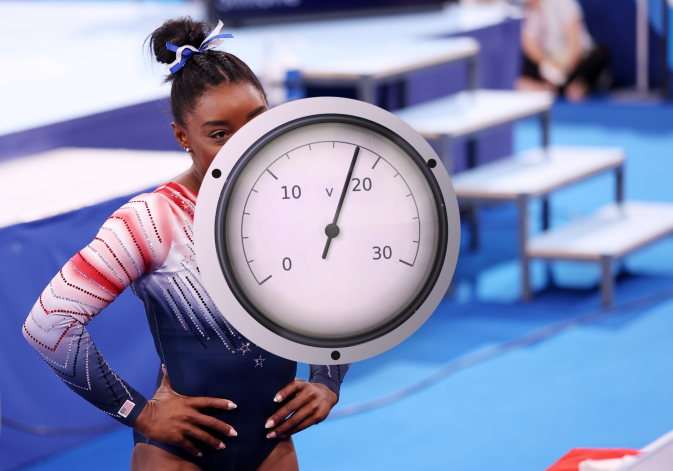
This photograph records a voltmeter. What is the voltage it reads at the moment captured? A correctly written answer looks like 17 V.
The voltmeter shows 18 V
